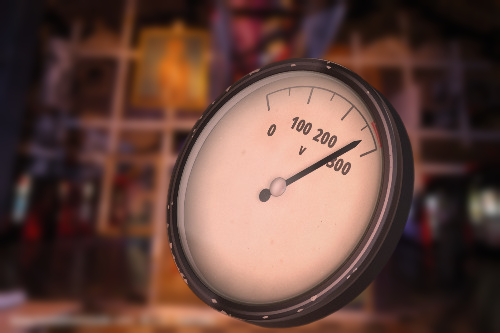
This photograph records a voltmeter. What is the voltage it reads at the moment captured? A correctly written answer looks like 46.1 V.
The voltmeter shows 275 V
